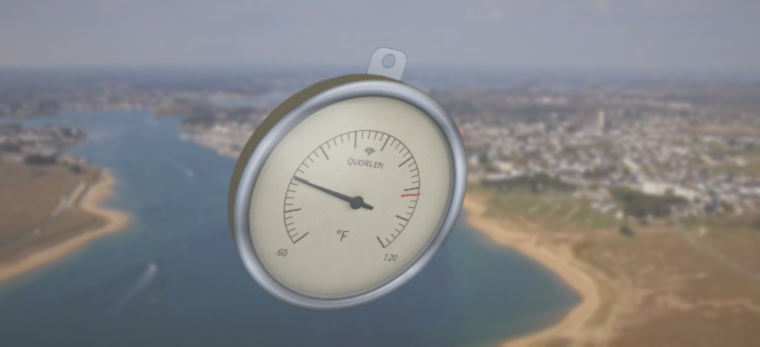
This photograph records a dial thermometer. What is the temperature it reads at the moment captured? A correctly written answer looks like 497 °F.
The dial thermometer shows -20 °F
